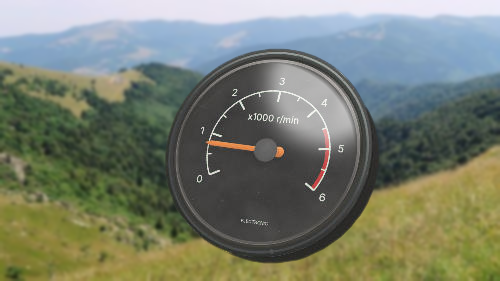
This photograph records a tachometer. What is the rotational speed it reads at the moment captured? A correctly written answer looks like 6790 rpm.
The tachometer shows 750 rpm
